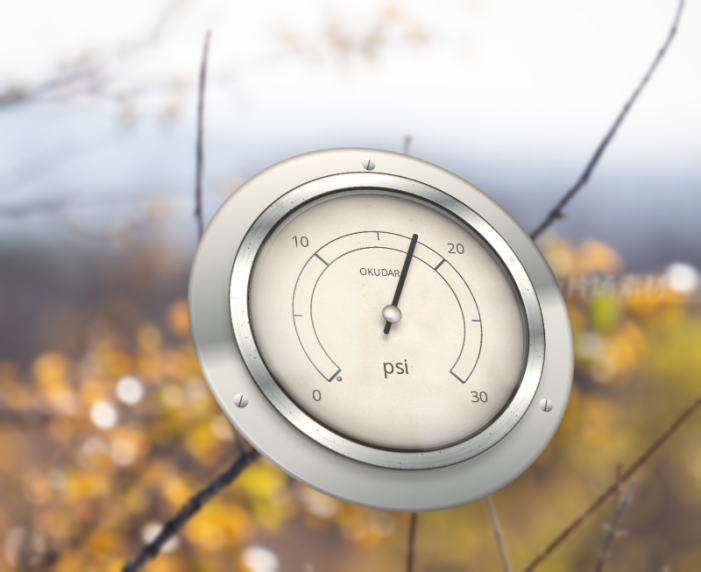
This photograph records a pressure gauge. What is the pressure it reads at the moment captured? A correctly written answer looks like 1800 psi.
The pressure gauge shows 17.5 psi
